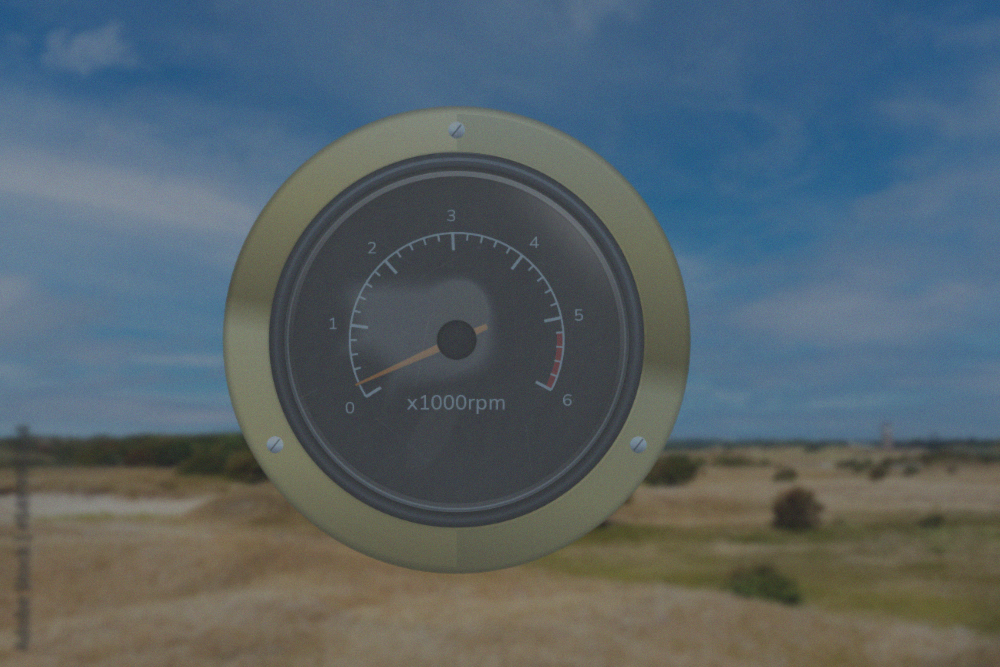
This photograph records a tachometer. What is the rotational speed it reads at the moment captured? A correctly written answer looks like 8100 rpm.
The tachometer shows 200 rpm
